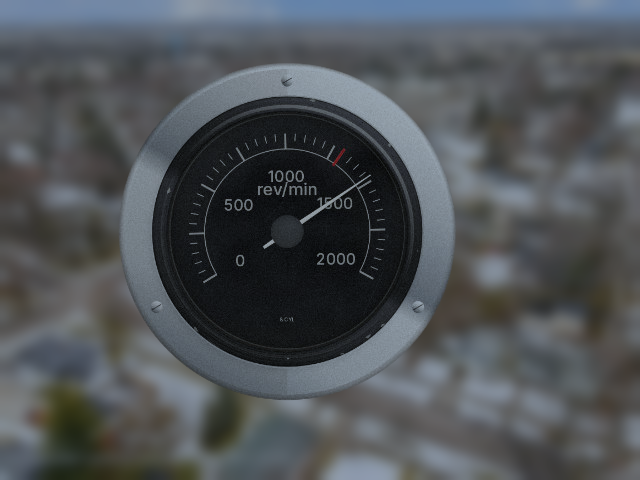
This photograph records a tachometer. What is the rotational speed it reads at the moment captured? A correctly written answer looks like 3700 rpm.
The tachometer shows 1475 rpm
